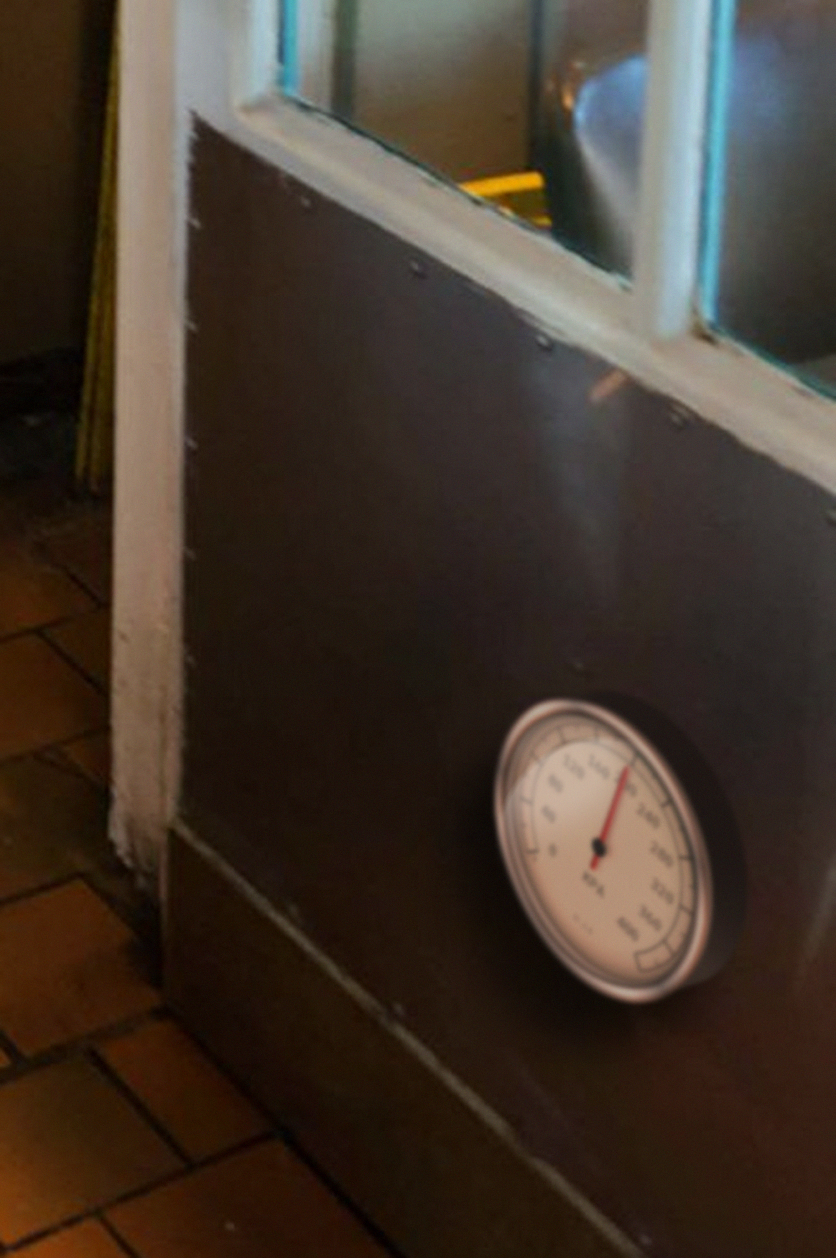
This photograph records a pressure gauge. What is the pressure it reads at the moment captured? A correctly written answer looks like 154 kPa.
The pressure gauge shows 200 kPa
